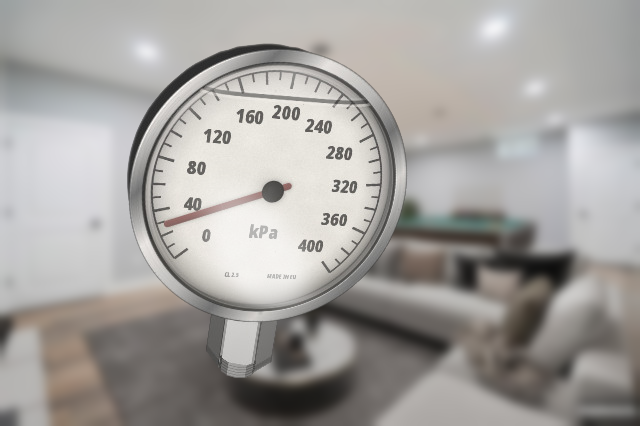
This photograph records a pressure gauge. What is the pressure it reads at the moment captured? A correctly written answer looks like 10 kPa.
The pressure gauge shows 30 kPa
